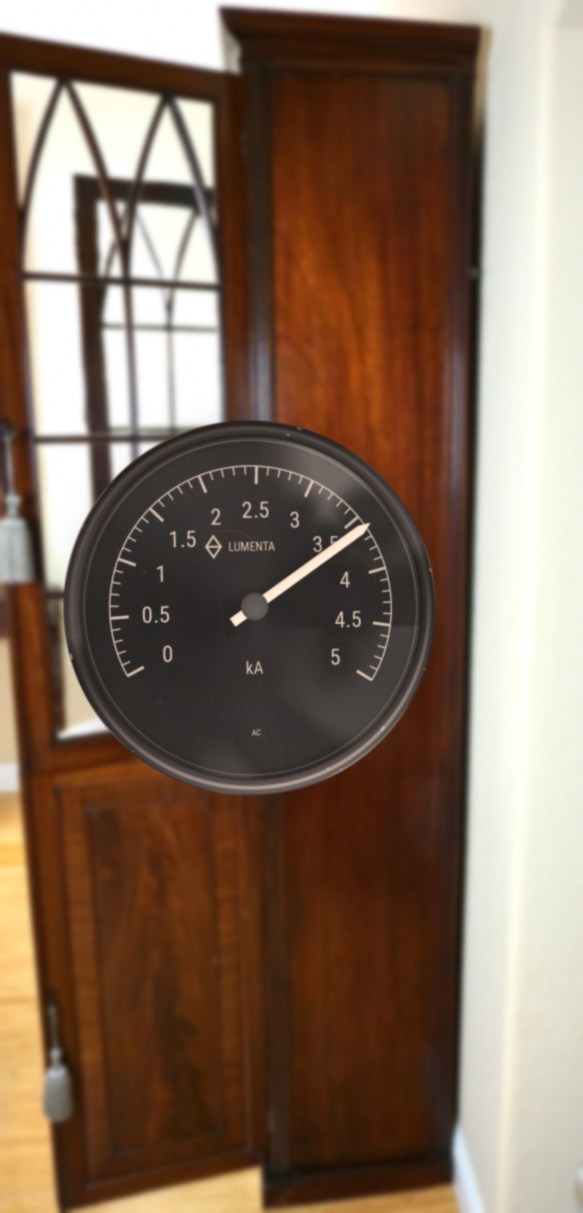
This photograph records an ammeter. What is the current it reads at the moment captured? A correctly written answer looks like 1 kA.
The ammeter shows 3.6 kA
